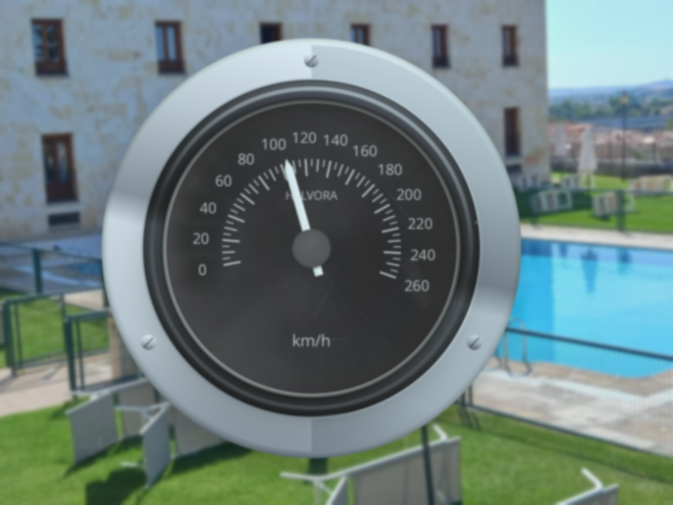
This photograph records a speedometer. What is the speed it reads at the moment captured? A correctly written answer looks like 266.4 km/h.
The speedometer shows 105 km/h
